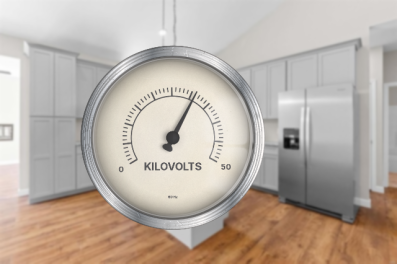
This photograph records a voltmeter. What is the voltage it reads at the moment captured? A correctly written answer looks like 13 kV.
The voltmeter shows 31 kV
